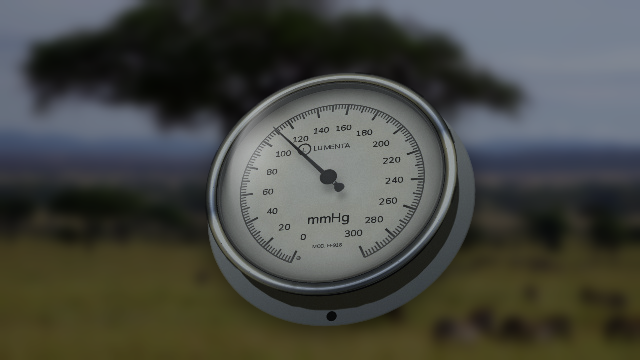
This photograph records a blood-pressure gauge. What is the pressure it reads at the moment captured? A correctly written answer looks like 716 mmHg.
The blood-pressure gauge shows 110 mmHg
